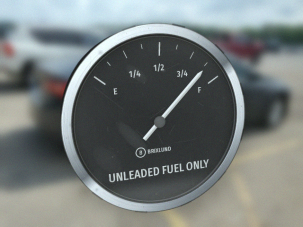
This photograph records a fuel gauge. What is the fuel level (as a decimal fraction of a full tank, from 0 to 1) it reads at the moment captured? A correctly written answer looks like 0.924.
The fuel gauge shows 0.875
